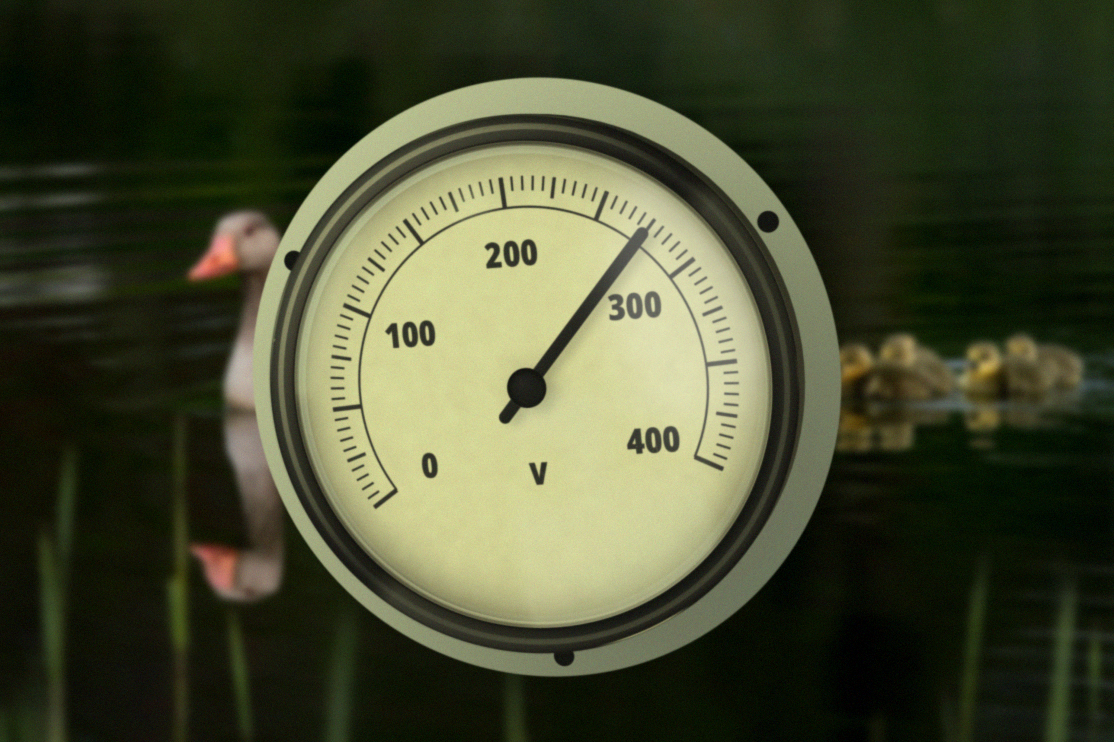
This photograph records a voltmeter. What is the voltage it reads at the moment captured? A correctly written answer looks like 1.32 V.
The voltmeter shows 275 V
